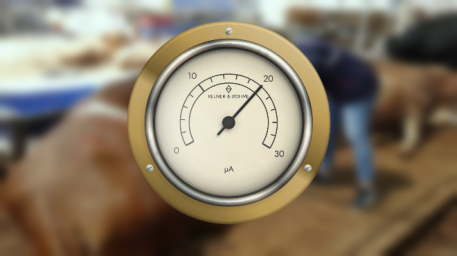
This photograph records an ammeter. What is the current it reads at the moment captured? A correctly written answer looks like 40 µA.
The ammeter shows 20 µA
